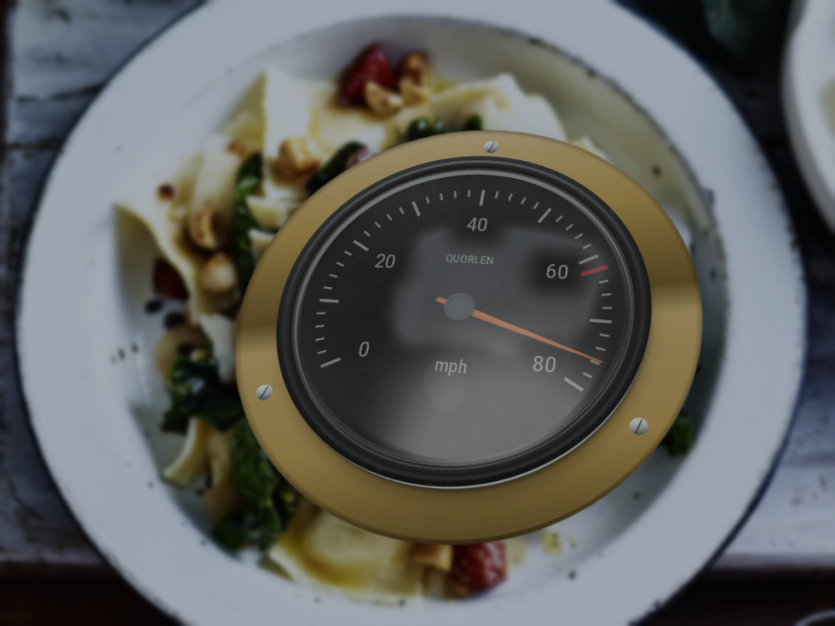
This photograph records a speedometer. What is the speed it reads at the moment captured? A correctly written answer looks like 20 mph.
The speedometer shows 76 mph
